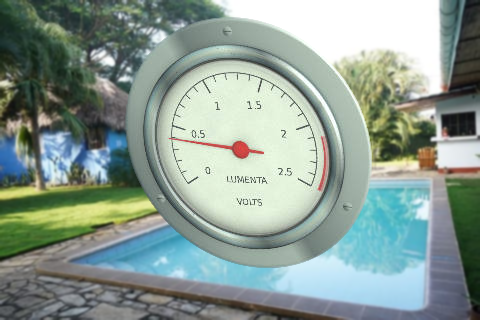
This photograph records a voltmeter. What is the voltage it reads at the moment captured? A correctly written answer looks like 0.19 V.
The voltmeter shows 0.4 V
